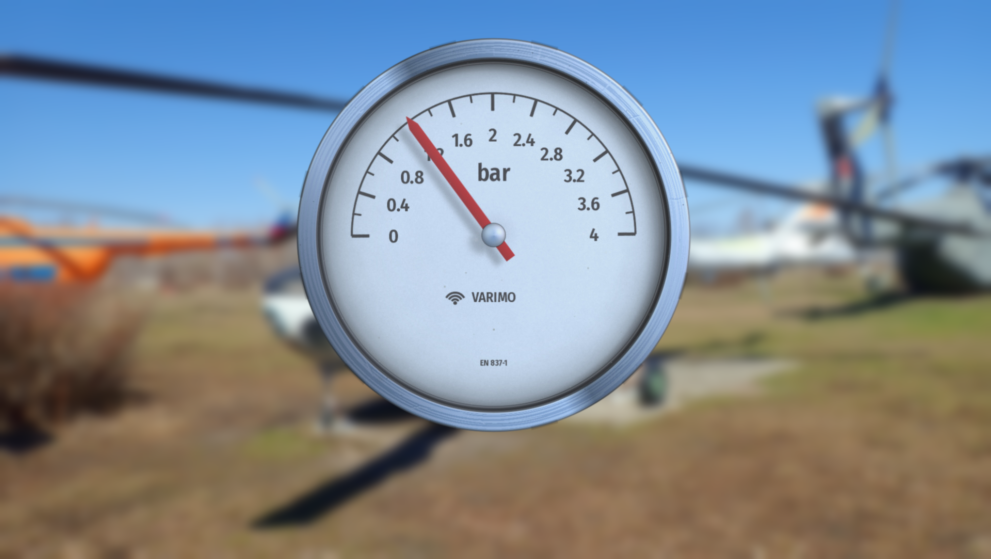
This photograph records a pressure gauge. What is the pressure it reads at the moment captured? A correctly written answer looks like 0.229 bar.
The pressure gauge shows 1.2 bar
